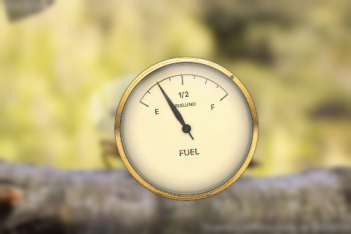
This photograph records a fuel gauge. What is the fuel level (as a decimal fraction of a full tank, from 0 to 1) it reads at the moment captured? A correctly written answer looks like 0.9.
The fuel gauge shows 0.25
